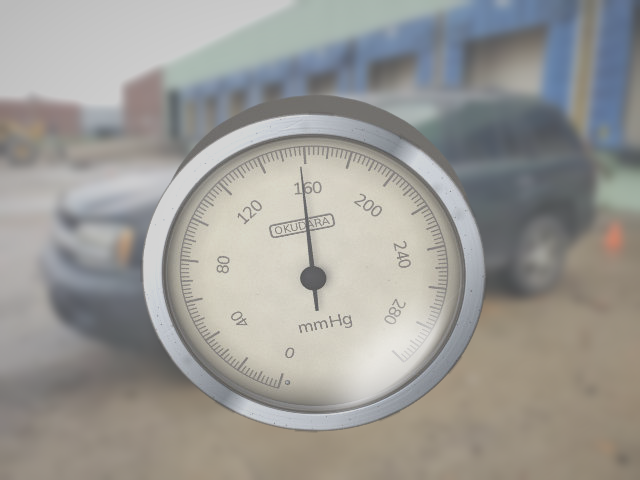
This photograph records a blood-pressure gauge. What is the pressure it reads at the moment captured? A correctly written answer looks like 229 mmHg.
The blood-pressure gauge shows 158 mmHg
